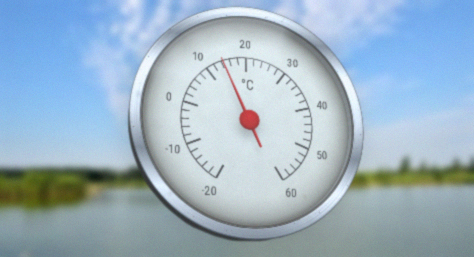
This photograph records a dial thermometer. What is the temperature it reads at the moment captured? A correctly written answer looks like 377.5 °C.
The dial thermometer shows 14 °C
